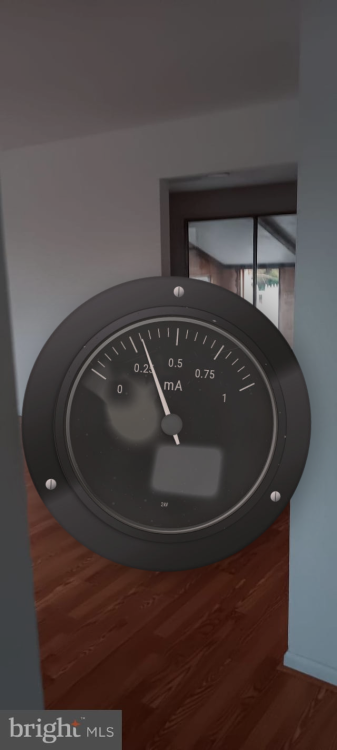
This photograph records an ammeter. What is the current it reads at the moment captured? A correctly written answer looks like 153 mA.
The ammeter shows 0.3 mA
